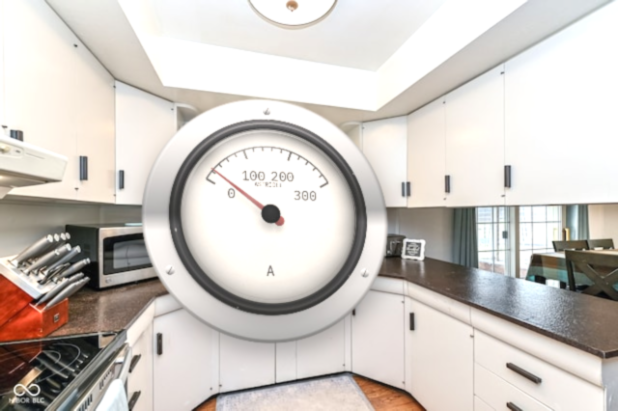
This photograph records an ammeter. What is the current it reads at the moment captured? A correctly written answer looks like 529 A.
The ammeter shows 20 A
